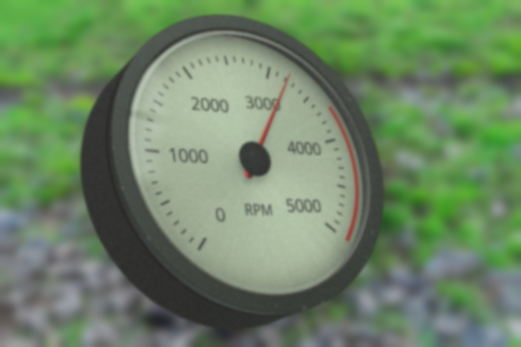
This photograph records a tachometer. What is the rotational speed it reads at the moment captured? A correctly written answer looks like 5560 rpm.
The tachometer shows 3200 rpm
